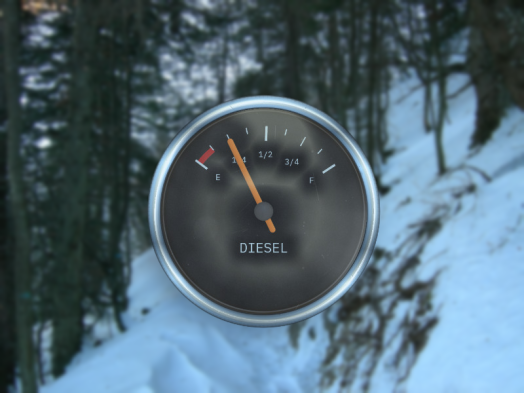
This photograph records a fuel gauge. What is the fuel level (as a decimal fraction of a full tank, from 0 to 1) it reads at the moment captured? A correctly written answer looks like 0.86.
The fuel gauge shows 0.25
